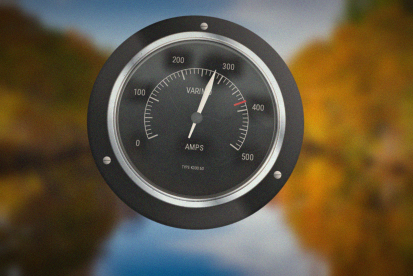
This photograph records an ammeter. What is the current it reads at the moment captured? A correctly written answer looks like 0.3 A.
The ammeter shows 280 A
